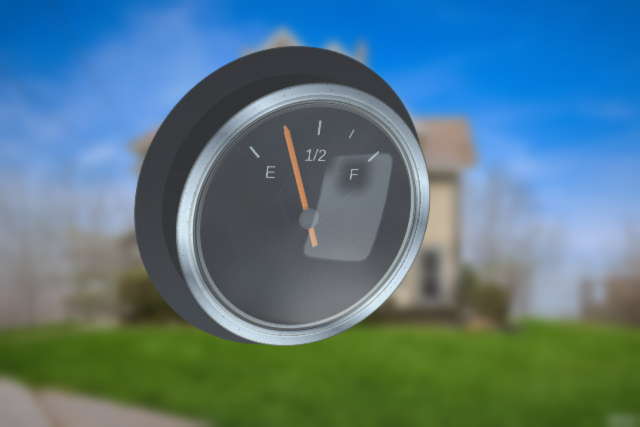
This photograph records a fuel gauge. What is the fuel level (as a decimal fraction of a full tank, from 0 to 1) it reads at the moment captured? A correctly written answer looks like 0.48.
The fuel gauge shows 0.25
